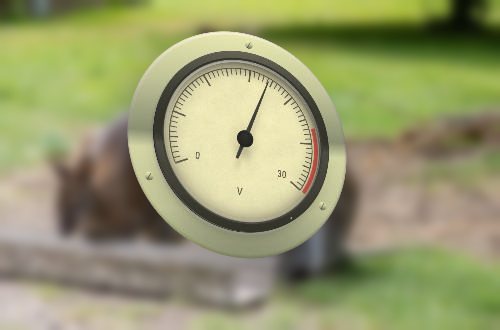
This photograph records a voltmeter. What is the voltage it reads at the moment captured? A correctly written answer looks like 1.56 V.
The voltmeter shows 17 V
